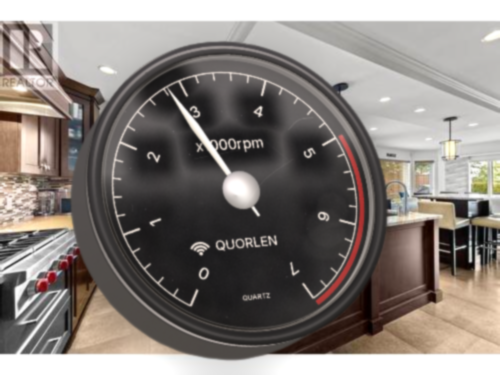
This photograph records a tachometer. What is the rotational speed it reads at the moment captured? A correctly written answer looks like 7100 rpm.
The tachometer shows 2800 rpm
